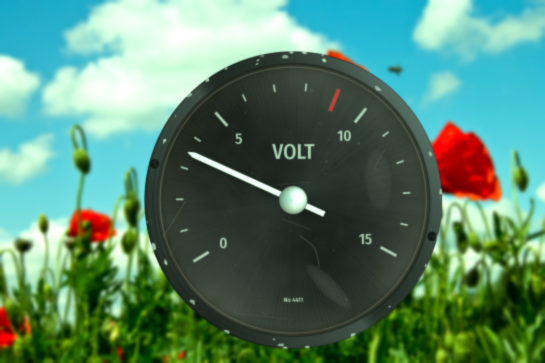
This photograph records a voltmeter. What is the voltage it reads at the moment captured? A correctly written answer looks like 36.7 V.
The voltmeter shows 3.5 V
